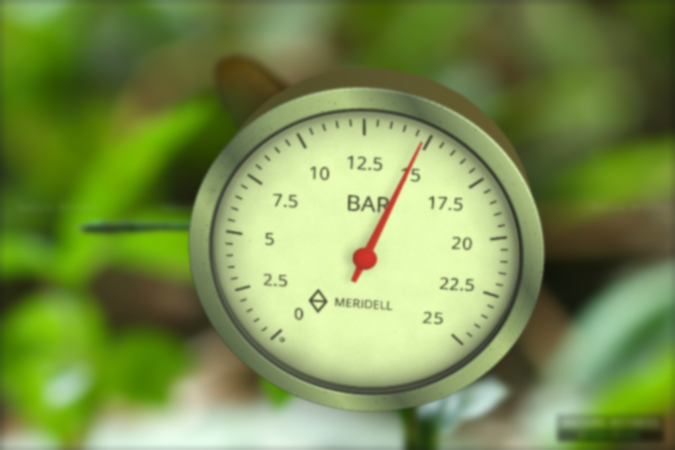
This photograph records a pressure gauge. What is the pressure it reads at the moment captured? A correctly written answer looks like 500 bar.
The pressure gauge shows 14.75 bar
